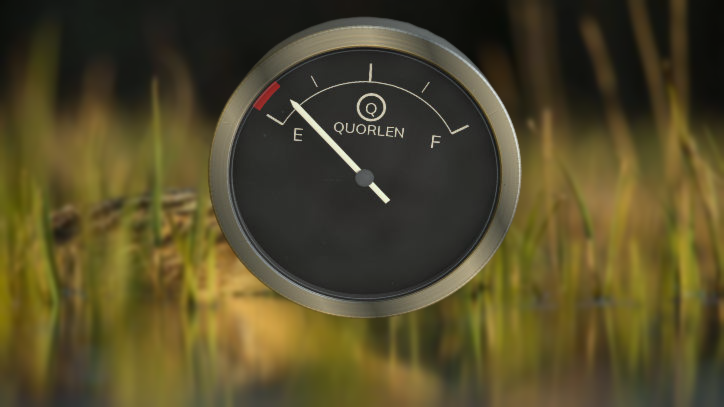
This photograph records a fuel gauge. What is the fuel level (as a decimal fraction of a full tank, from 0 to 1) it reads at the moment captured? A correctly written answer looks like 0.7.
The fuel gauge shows 0.125
